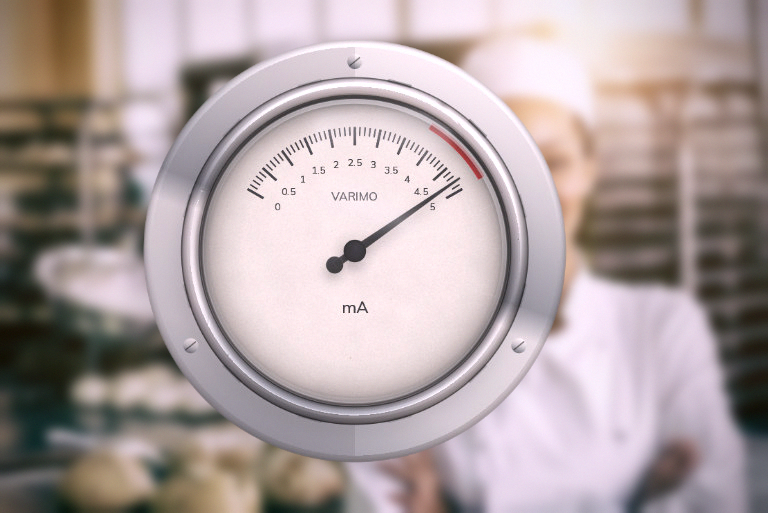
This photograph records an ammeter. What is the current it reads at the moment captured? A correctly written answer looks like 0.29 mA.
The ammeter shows 4.8 mA
